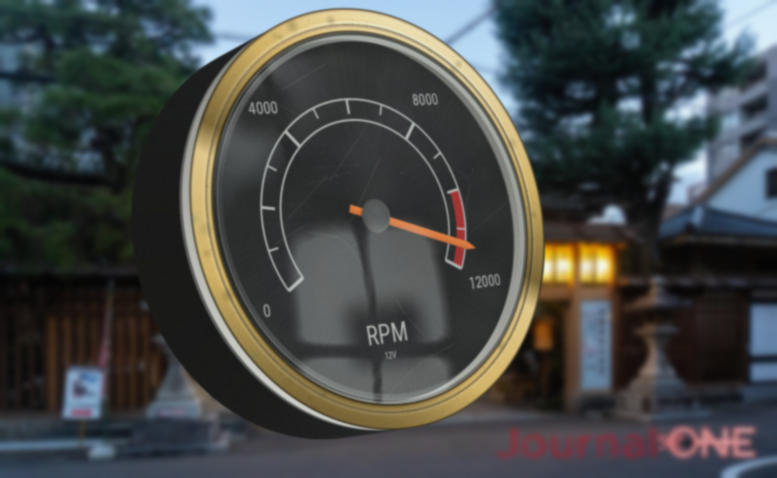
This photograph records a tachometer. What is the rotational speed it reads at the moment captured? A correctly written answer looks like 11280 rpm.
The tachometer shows 11500 rpm
